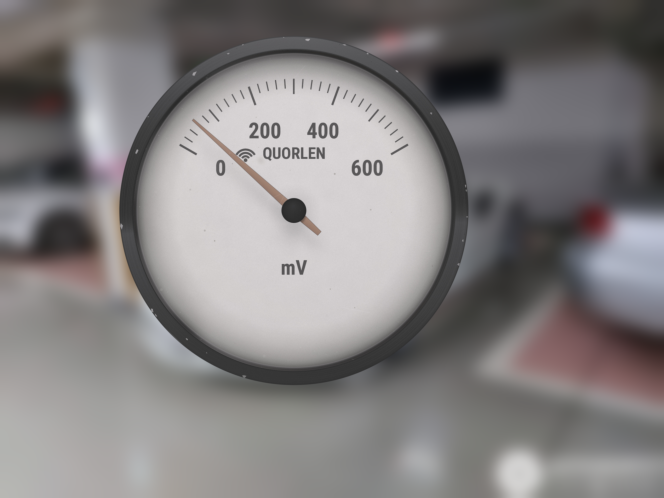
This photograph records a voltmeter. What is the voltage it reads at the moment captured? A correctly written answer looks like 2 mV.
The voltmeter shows 60 mV
